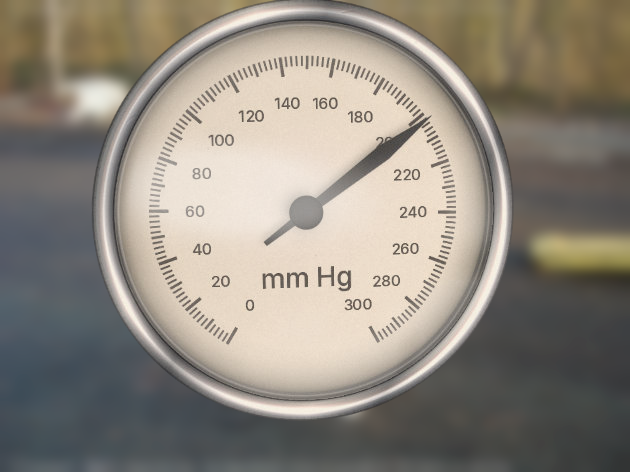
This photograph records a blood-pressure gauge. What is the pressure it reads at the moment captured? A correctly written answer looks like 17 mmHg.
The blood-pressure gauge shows 202 mmHg
